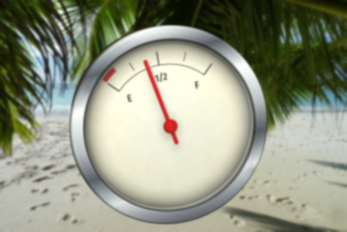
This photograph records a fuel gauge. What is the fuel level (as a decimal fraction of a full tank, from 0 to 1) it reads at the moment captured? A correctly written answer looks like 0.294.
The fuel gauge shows 0.375
